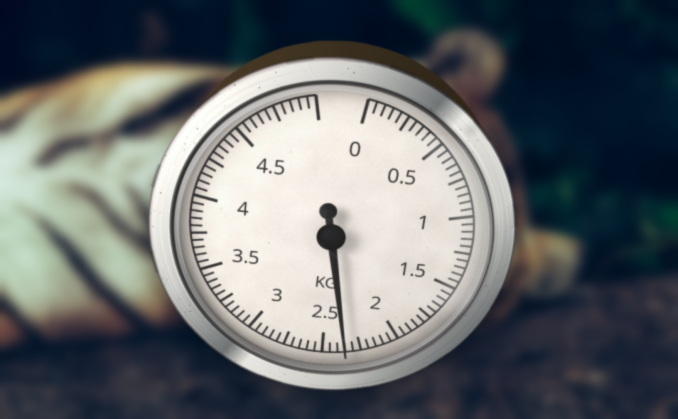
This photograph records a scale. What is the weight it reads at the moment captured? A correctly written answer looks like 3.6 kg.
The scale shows 2.35 kg
